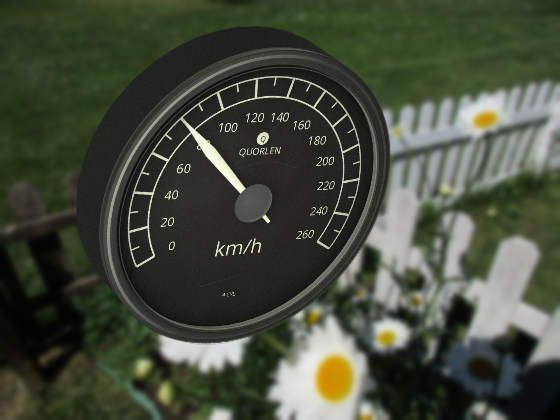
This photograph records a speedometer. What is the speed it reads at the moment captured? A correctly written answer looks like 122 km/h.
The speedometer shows 80 km/h
